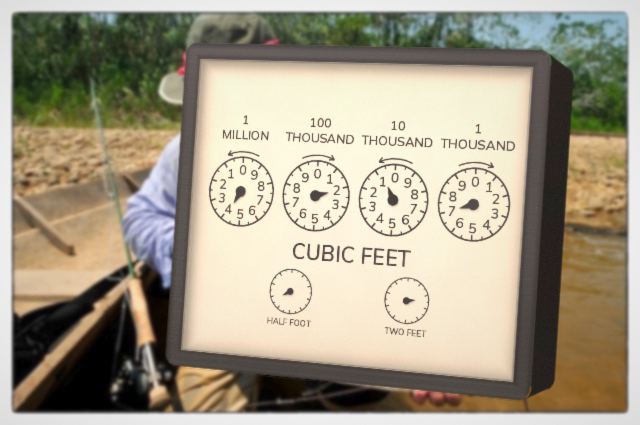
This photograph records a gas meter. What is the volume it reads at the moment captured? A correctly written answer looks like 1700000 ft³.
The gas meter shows 420700 ft³
